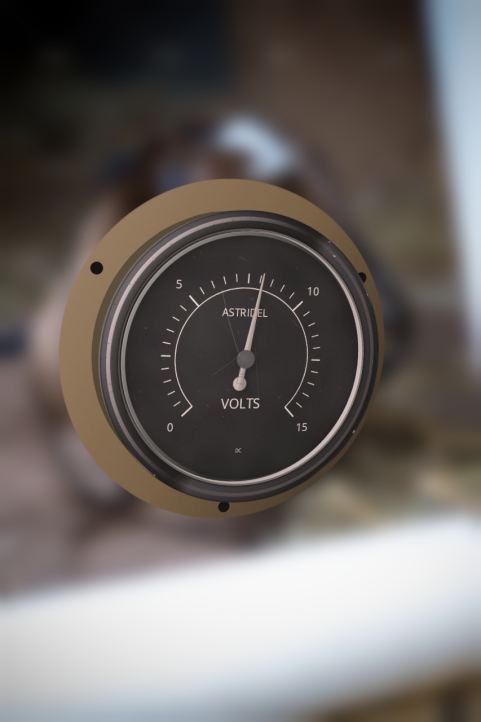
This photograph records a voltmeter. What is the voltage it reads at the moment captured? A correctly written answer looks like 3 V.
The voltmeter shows 8 V
